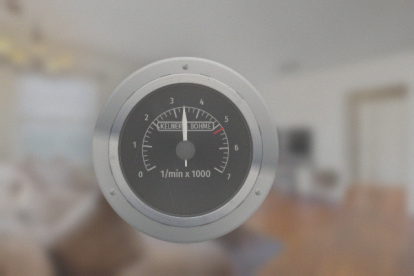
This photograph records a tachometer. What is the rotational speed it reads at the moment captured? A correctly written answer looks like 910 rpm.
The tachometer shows 3400 rpm
